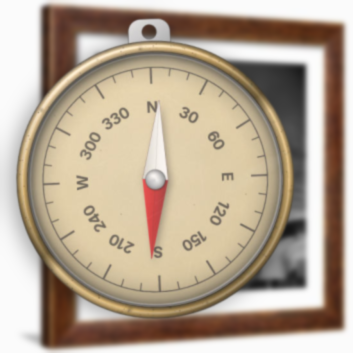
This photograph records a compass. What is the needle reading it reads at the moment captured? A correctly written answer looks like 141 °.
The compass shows 185 °
